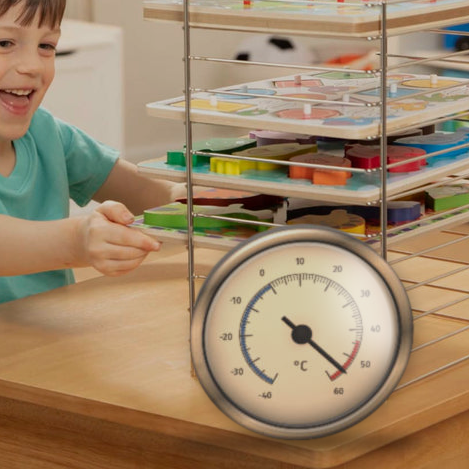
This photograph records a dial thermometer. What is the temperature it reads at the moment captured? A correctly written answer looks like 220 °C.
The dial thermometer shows 55 °C
